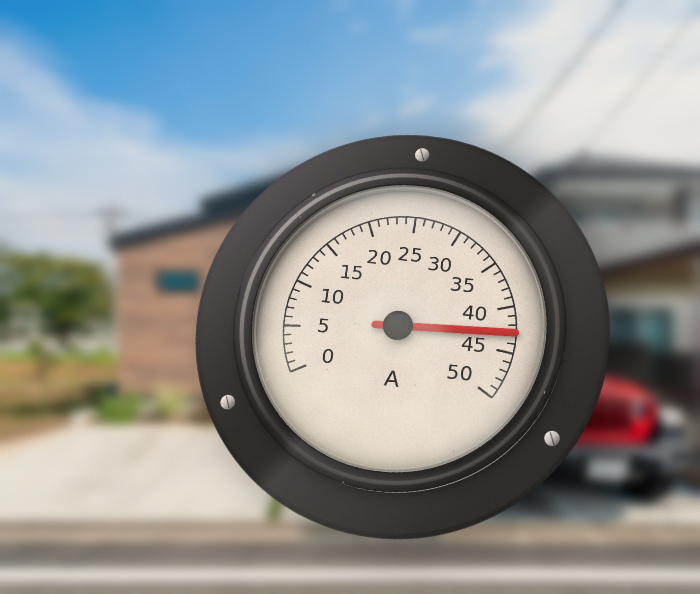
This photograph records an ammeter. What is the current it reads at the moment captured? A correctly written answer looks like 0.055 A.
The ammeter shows 43 A
